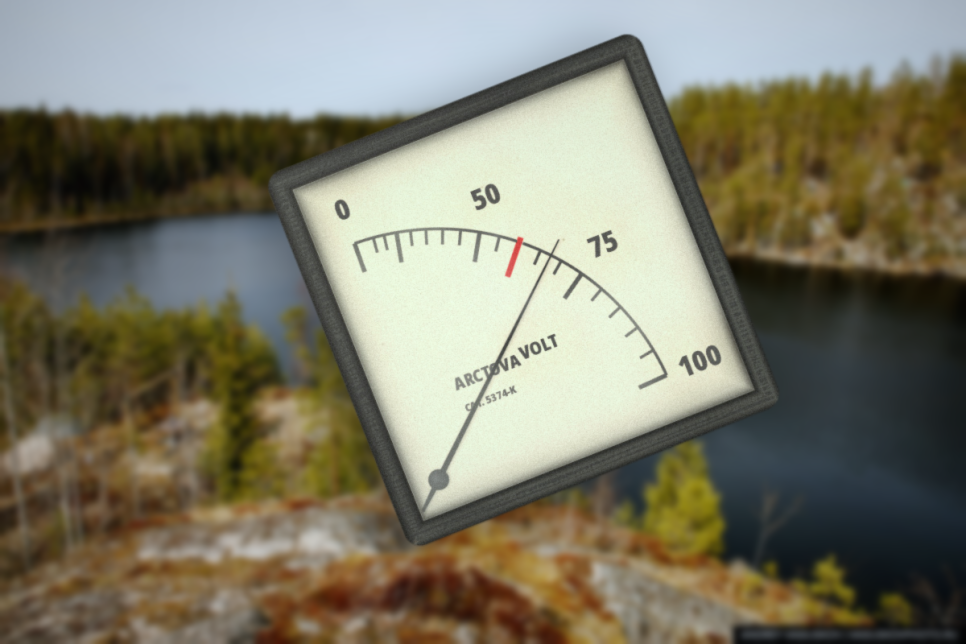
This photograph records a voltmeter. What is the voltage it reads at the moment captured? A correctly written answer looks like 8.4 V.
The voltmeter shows 67.5 V
